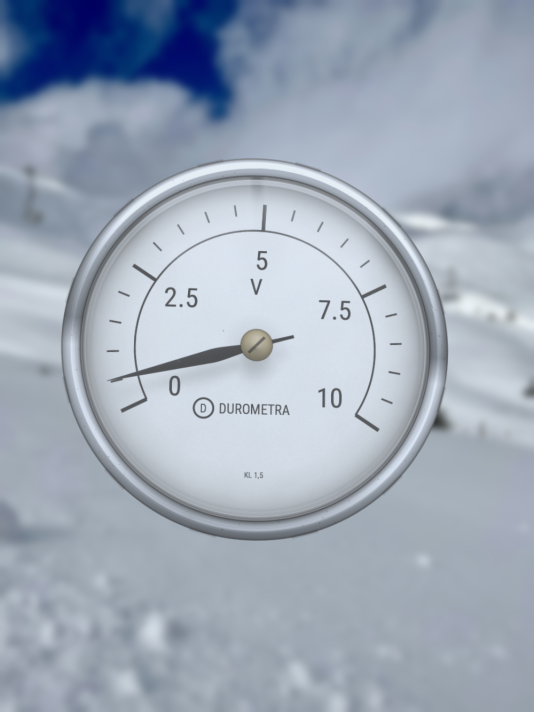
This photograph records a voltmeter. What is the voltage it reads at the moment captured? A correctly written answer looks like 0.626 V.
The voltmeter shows 0.5 V
